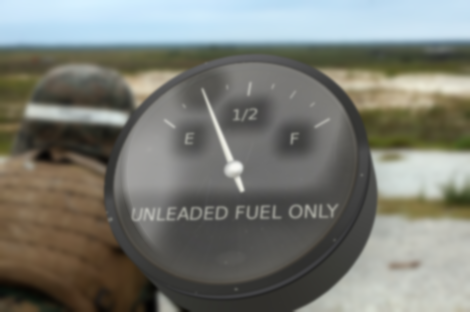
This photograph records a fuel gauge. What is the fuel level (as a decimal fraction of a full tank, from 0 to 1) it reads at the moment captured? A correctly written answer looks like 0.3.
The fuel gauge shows 0.25
